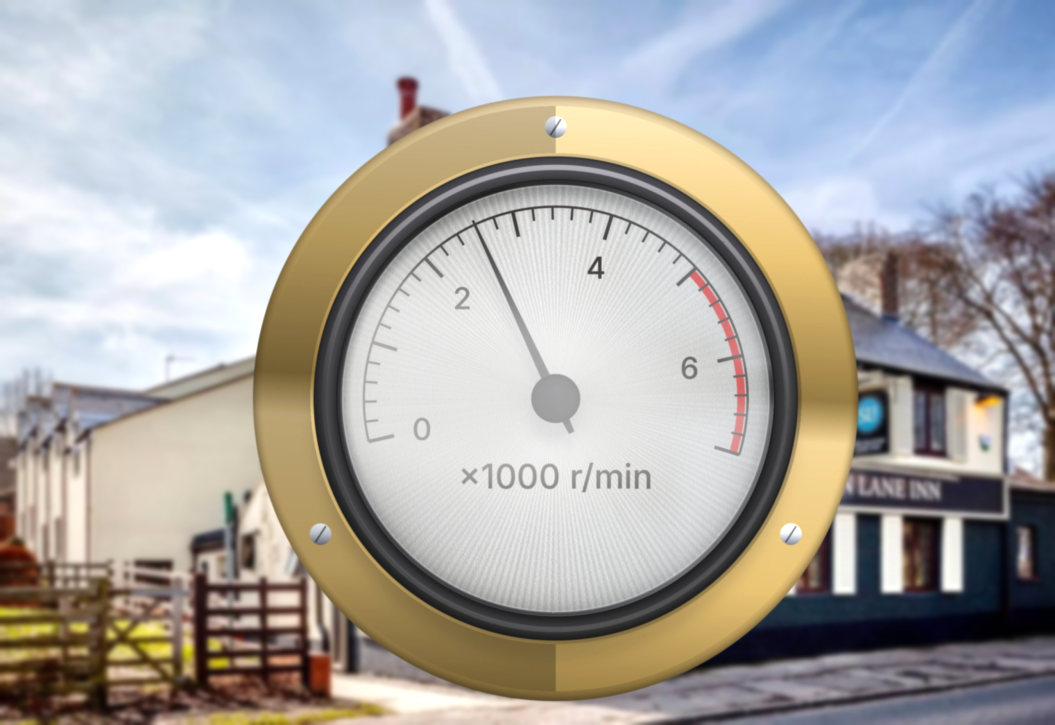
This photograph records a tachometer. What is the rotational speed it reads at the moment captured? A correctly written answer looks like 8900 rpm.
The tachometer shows 2600 rpm
